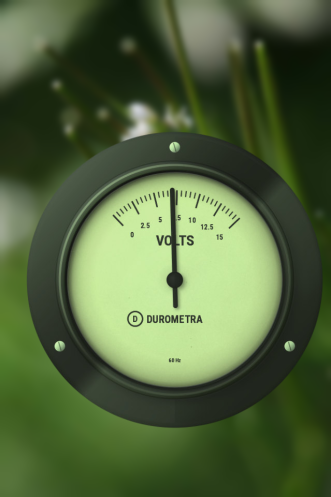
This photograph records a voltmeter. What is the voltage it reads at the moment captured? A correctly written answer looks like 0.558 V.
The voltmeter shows 7 V
